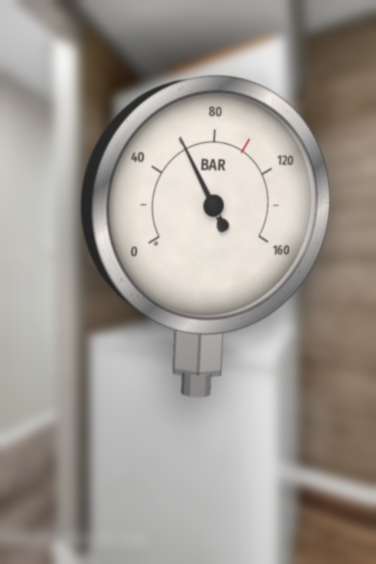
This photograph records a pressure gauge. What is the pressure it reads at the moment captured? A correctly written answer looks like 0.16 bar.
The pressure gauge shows 60 bar
